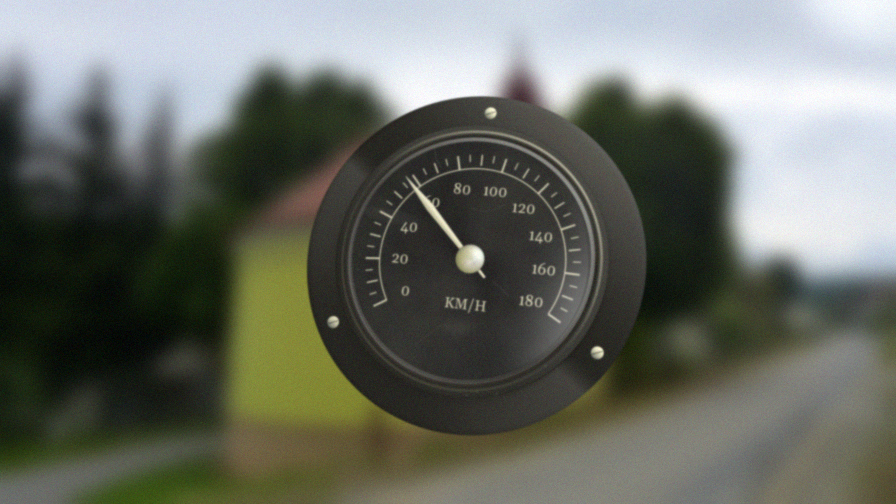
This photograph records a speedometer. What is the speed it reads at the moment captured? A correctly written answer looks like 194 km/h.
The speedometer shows 57.5 km/h
